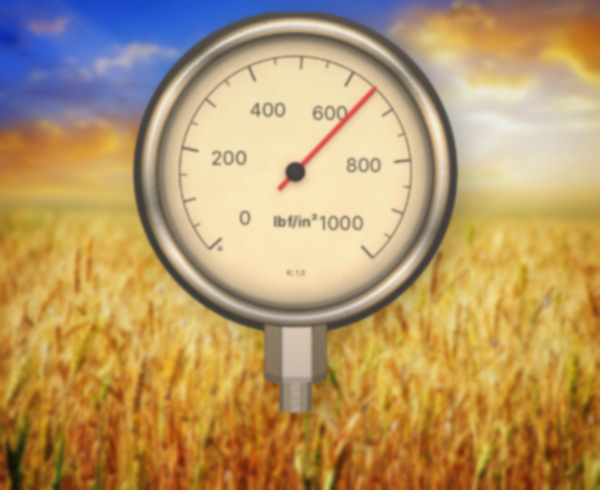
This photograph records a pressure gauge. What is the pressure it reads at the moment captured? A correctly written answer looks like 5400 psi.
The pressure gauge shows 650 psi
